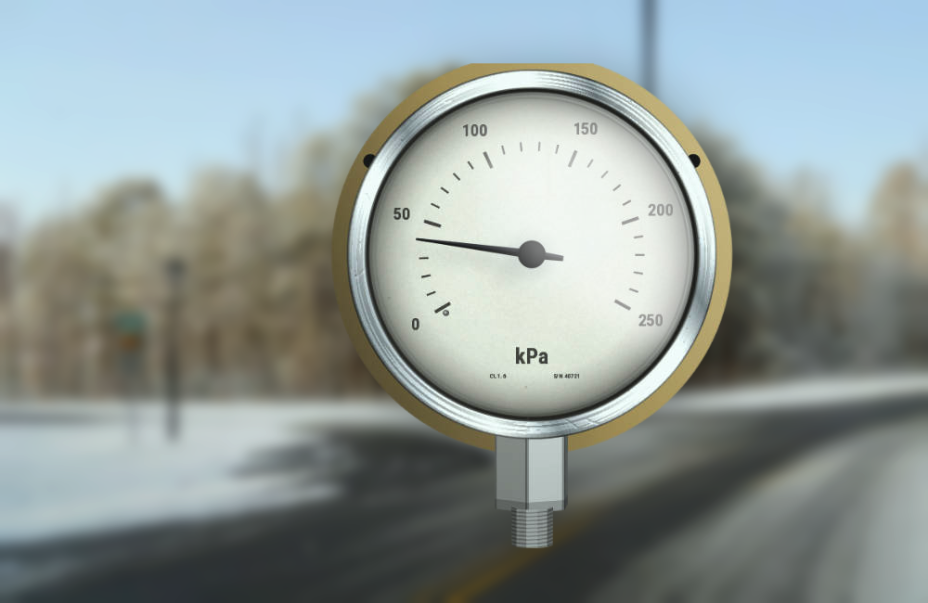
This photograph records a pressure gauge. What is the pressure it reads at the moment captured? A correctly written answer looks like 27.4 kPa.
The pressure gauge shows 40 kPa
